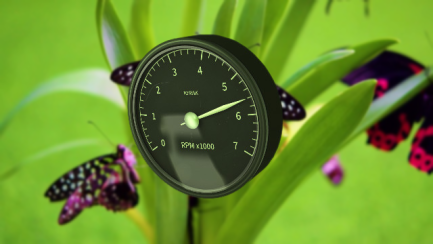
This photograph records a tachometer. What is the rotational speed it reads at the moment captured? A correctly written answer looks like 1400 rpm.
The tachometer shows 5600 rpm
